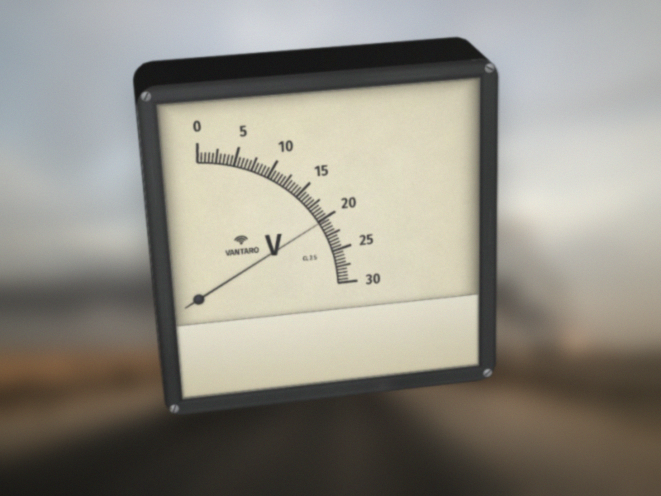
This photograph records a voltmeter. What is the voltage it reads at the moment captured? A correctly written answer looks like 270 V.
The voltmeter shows 20 V
